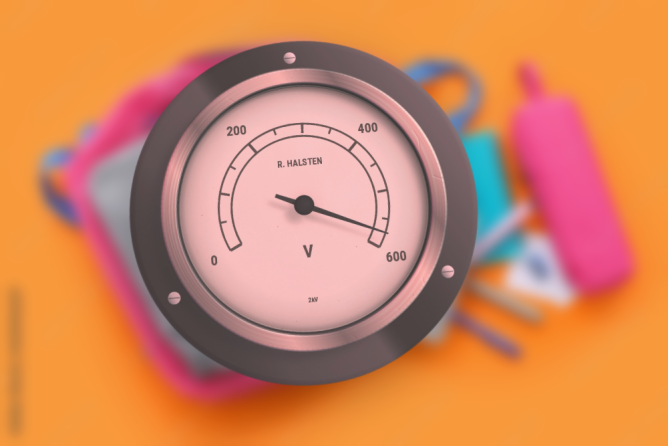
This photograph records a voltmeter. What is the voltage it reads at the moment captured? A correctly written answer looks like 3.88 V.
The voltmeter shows 575 V
